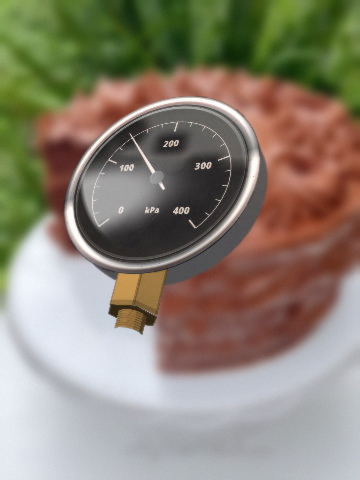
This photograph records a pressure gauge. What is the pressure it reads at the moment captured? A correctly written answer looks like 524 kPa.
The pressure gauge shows 140 kPa
